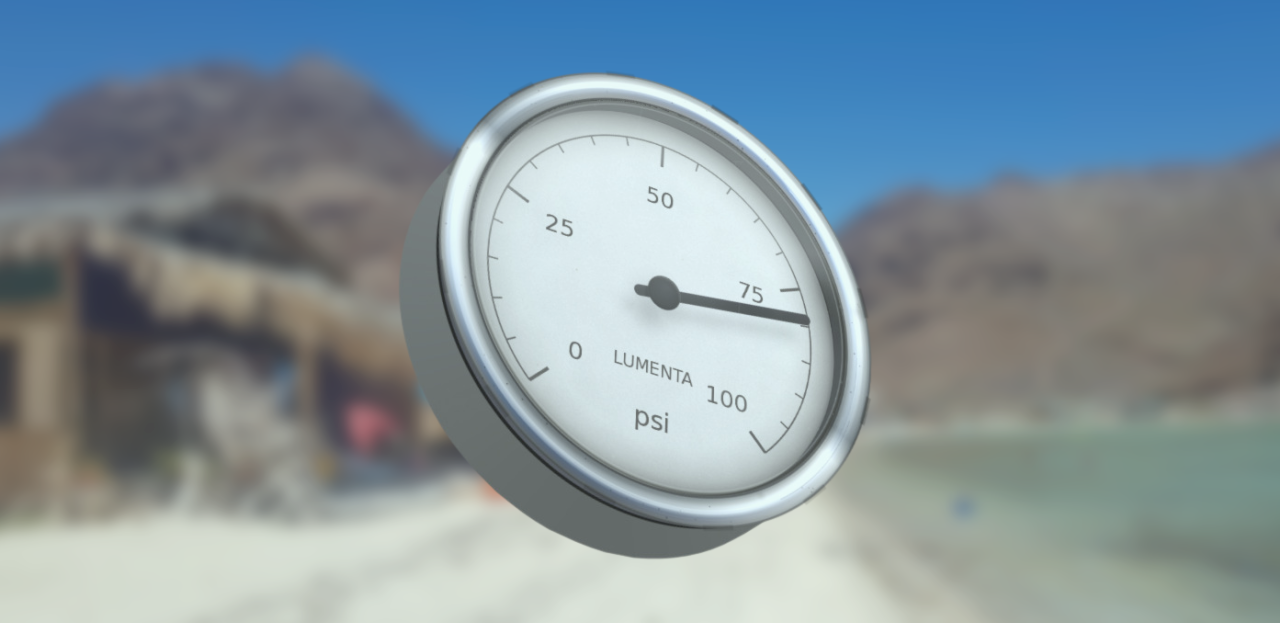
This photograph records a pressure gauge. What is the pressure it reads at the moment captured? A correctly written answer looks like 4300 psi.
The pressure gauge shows 80 psi
